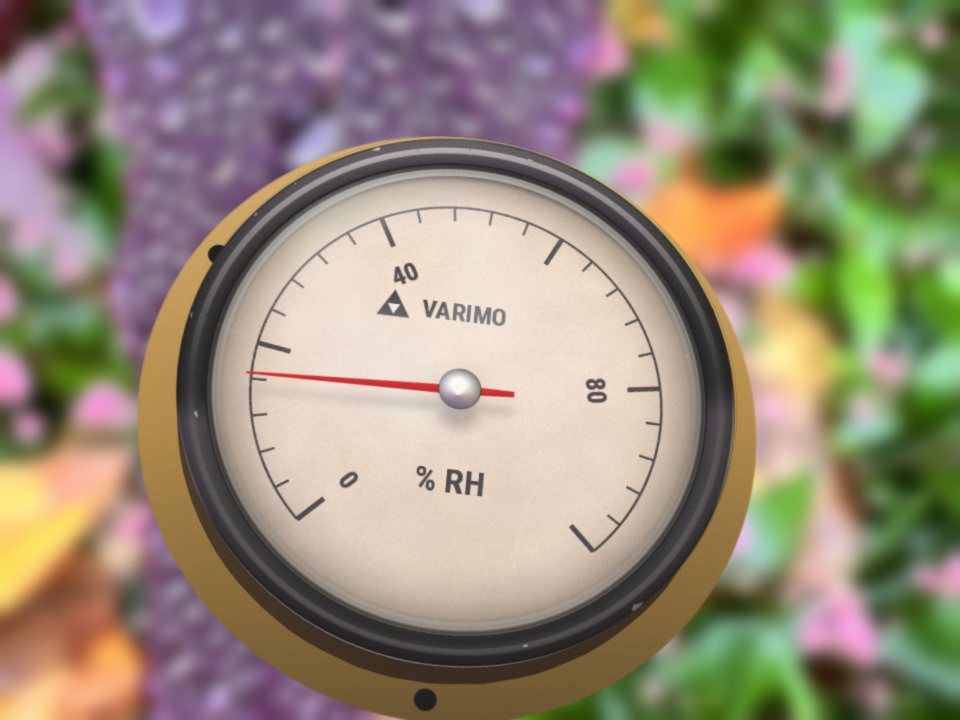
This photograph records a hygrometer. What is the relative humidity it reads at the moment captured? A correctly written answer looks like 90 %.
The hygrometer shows 16 %
